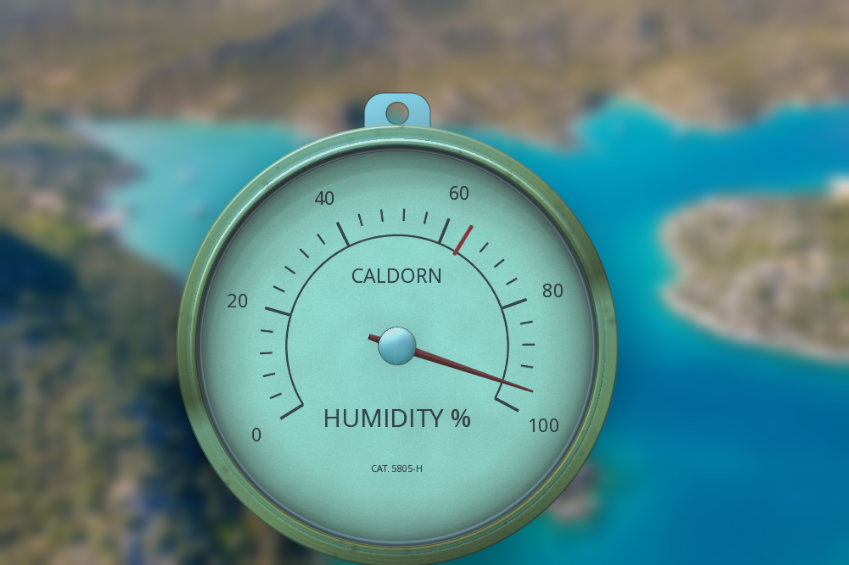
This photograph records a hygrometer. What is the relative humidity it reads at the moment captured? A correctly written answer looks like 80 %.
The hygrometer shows 96 %
